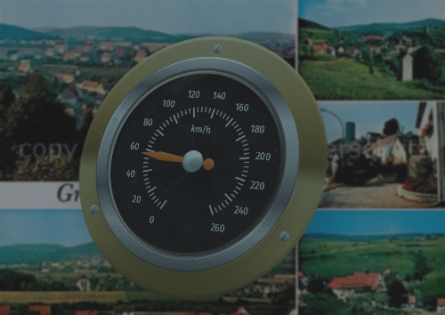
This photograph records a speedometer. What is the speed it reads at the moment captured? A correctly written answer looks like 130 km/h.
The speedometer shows 56 km/h
